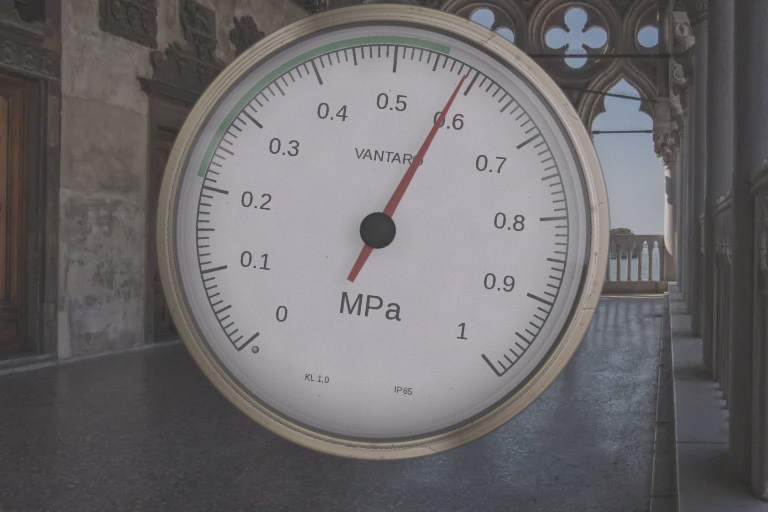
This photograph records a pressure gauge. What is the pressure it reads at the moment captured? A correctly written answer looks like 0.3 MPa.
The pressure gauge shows 0.59 MPa
